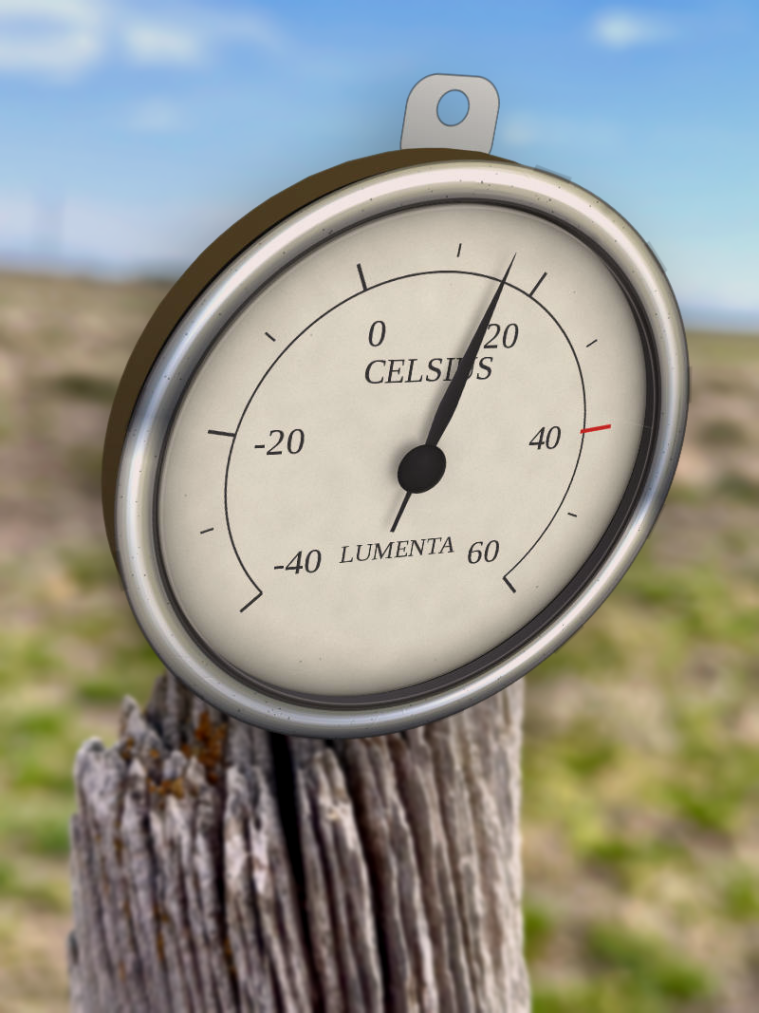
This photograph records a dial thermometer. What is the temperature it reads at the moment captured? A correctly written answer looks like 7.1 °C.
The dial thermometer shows 15 °C
